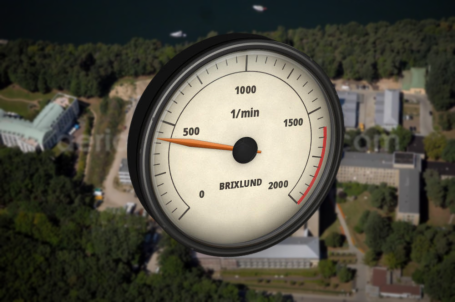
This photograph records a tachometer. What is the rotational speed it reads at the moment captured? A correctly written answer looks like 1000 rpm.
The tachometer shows 425 rpm
